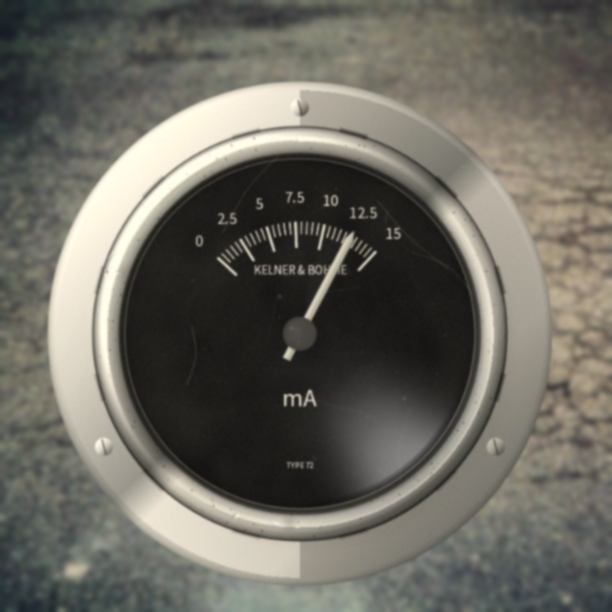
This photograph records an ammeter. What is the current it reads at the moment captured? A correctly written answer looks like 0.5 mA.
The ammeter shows 12.5 mA
